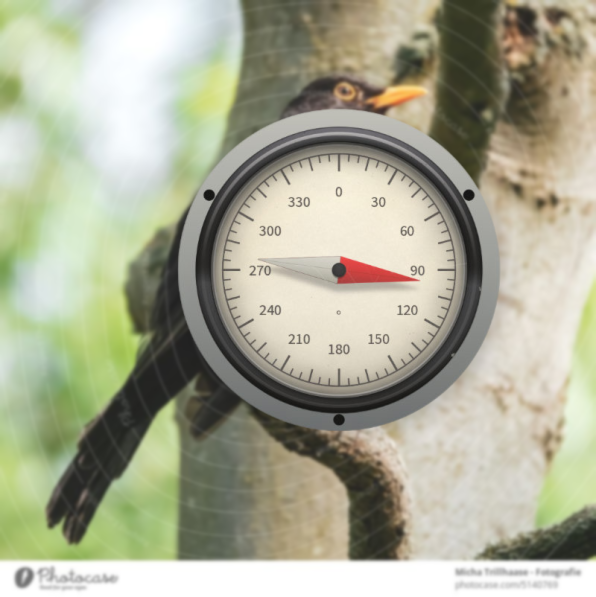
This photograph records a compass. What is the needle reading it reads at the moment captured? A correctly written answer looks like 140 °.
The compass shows 97.5 °
